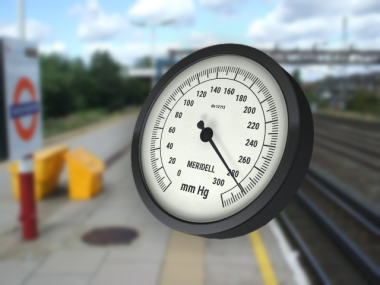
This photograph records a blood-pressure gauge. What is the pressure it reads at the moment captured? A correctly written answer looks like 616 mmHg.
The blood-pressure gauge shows 280 mmHg
